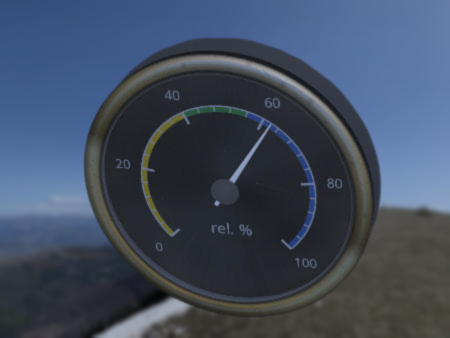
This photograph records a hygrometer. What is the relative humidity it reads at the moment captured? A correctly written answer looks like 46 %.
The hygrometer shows 62 %
